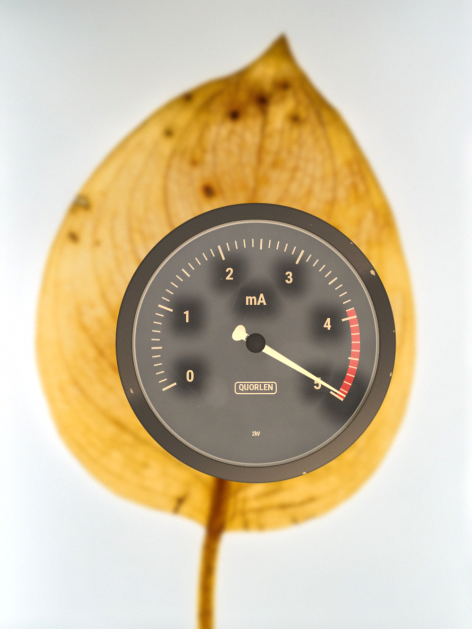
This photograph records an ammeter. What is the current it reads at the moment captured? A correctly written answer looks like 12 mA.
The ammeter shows 4.95 mA
